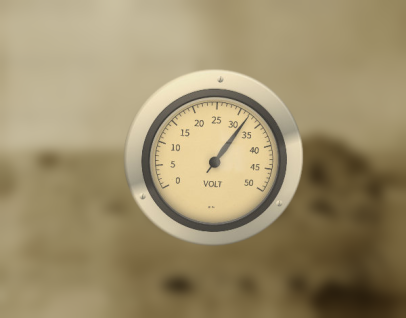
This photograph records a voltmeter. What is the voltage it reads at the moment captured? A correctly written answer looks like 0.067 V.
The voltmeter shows 32 V
